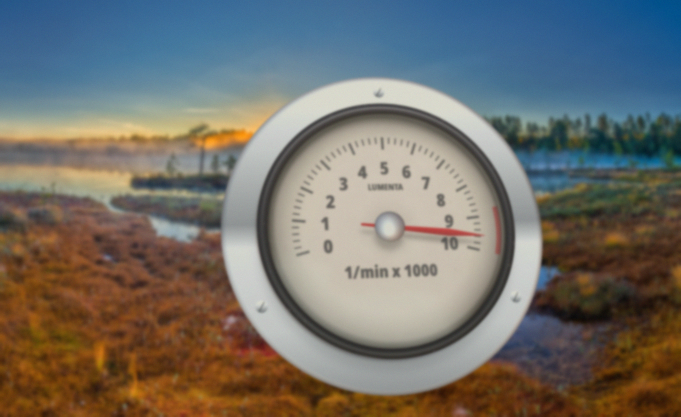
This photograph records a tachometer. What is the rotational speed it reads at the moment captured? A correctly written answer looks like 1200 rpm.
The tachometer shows 9600 rpm
